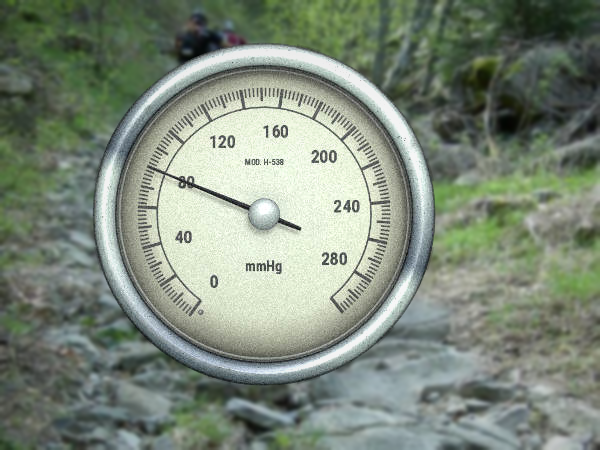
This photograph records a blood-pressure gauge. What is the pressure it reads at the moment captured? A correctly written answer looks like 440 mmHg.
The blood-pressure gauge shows 80 mmHg
